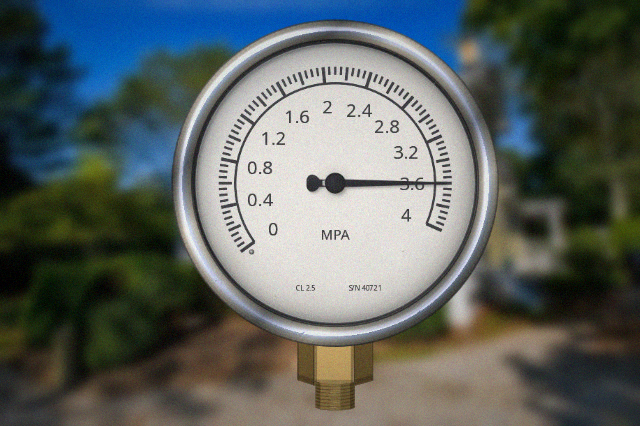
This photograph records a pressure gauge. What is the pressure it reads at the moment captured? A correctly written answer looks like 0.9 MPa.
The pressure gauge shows 3.6 MPa
